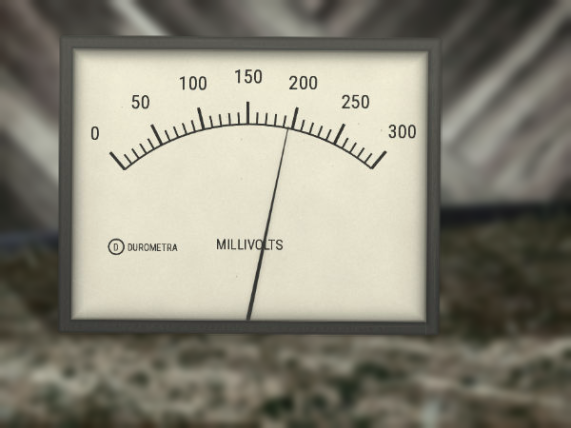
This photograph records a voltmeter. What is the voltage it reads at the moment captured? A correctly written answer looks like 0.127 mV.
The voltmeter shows 195 mV
